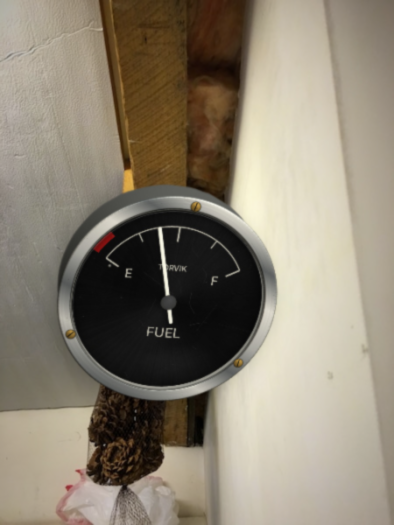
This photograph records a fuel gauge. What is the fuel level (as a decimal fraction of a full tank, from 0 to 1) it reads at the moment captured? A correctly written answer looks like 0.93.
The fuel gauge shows 0.375
